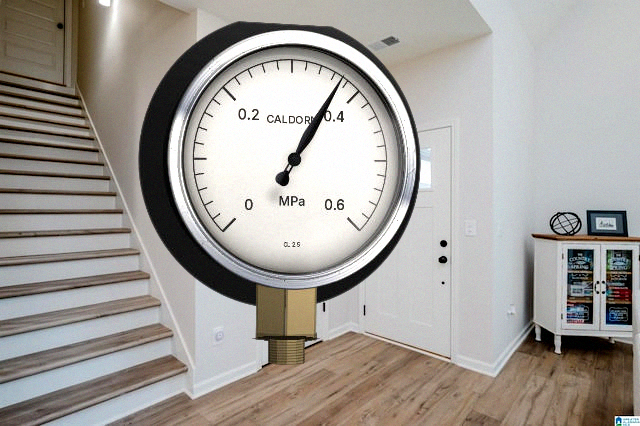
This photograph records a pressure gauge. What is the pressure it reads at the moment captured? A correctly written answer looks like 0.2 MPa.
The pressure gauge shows 0.37 MPa
